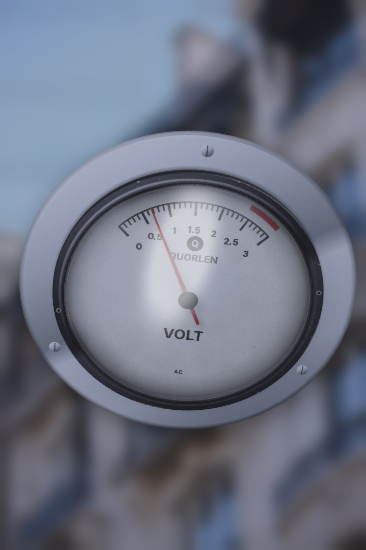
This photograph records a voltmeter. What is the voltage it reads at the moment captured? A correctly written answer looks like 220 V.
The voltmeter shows 0.7 V
